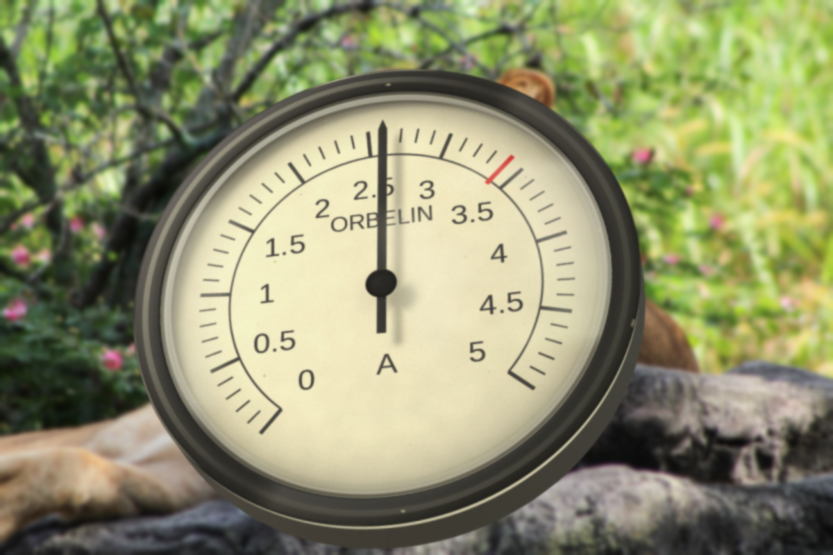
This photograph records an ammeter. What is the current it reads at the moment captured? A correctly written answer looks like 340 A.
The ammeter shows 2.6 A
